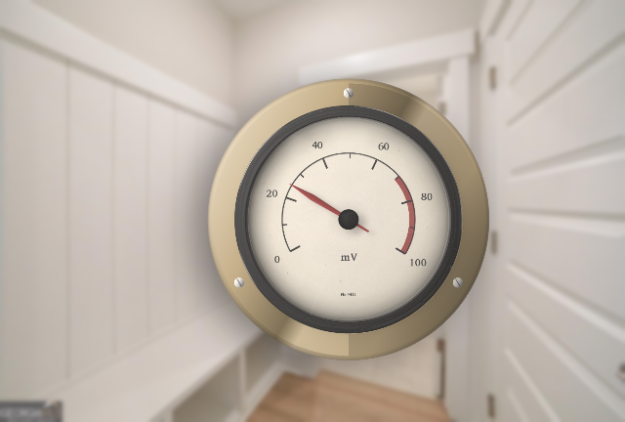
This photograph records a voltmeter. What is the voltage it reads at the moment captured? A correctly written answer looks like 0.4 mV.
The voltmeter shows 25 mV
